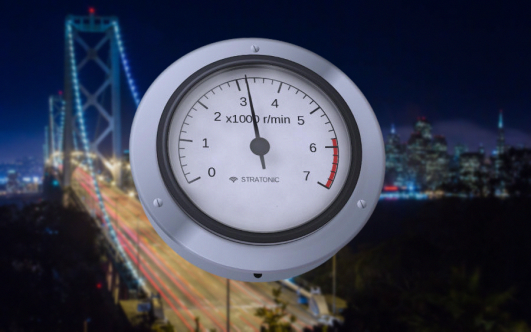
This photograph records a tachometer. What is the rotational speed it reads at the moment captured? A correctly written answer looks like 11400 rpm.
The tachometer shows 3200 rpm
